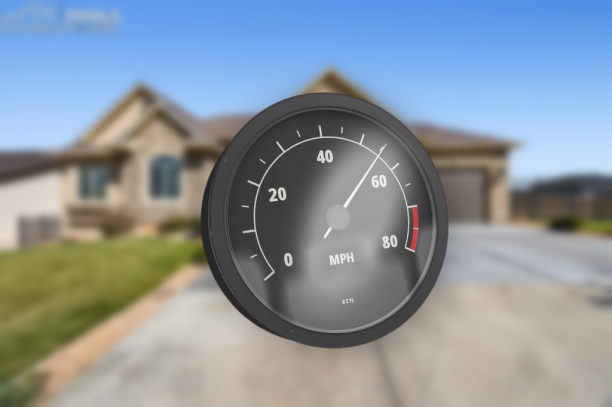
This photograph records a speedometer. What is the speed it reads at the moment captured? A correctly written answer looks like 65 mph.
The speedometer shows 55 mph
